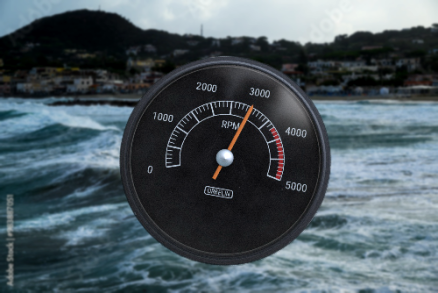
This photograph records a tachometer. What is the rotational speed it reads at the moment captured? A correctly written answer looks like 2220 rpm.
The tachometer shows 3000 rpm
